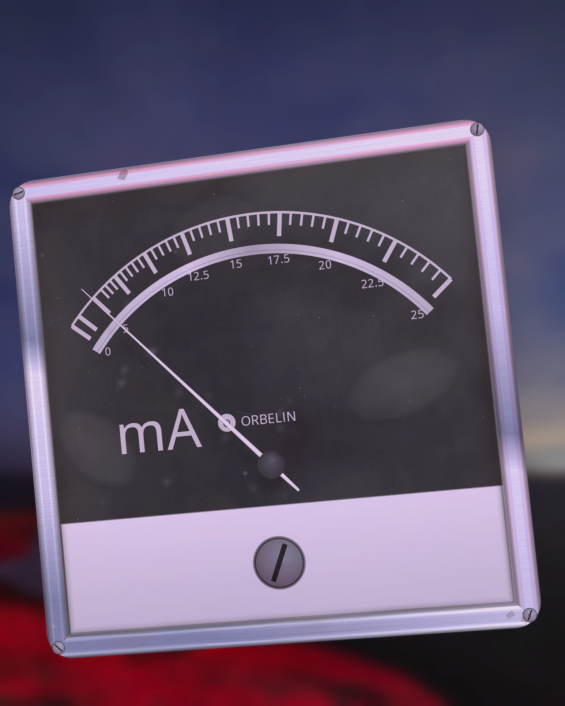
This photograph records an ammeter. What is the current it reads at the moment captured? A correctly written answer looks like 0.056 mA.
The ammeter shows 5 mA
